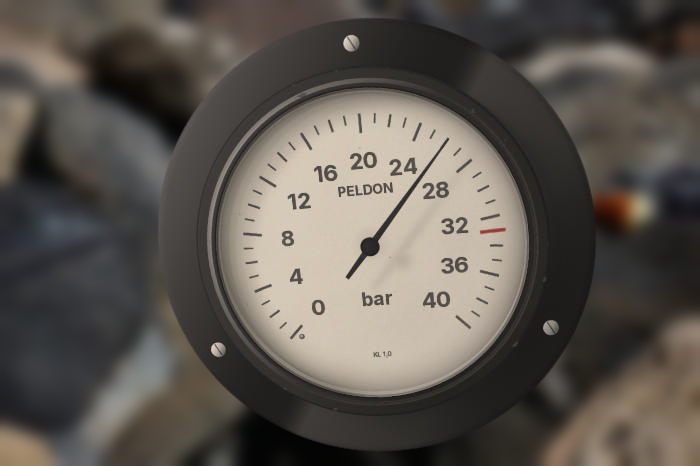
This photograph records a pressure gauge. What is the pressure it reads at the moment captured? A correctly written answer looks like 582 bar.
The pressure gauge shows 26 bar
